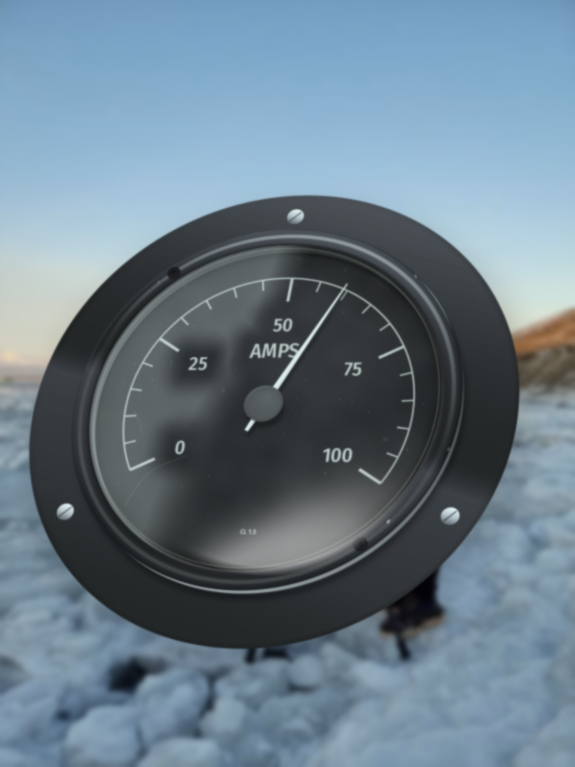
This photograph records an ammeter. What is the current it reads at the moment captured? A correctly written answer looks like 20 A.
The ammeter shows 60 A
